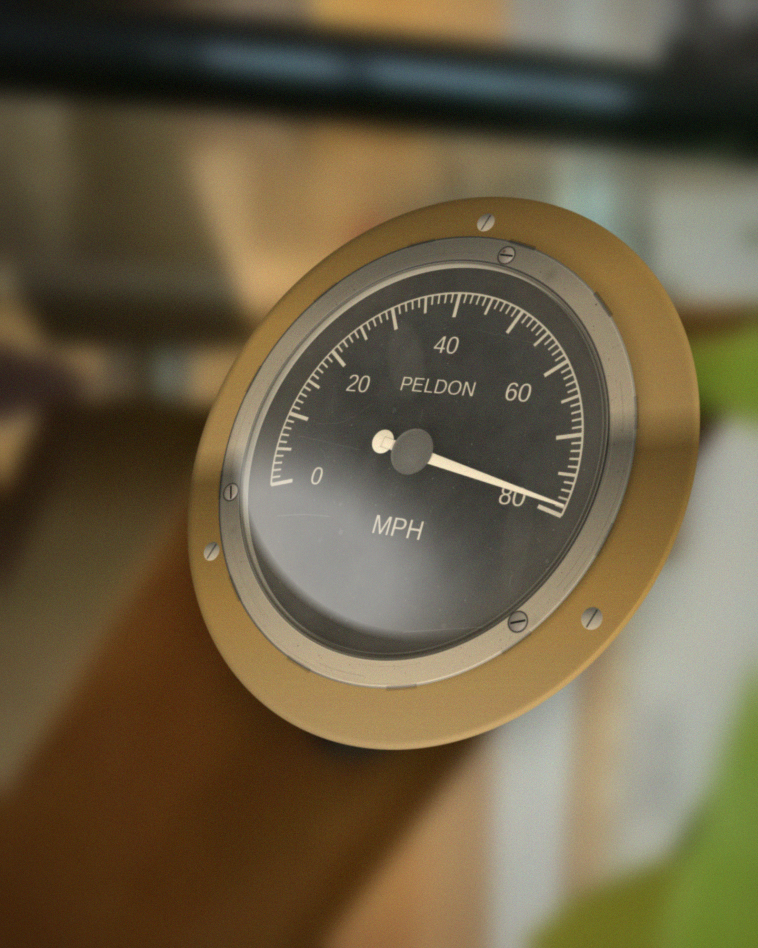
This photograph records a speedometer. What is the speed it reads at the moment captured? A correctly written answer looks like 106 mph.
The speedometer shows 79 mph
